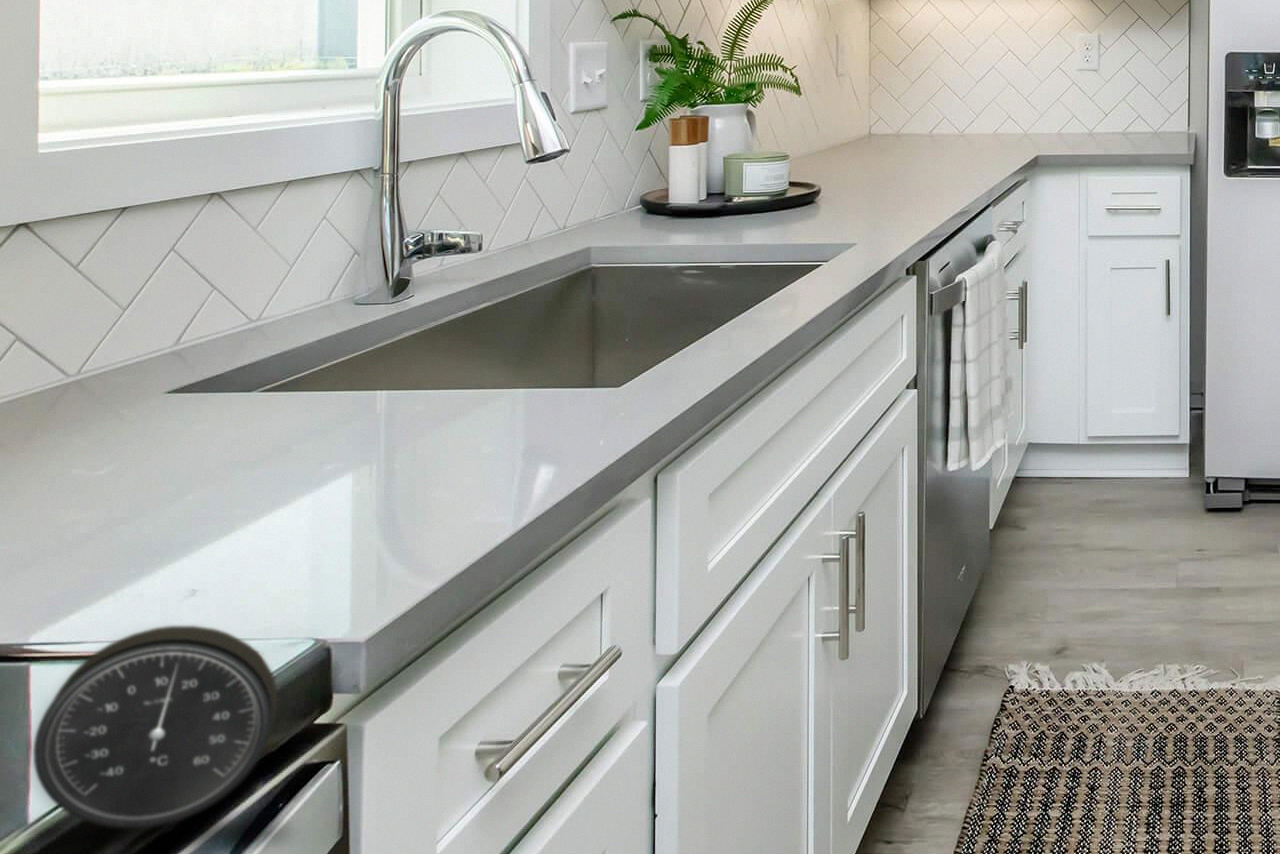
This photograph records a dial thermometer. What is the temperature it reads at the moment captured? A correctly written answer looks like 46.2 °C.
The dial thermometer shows 14 °C
